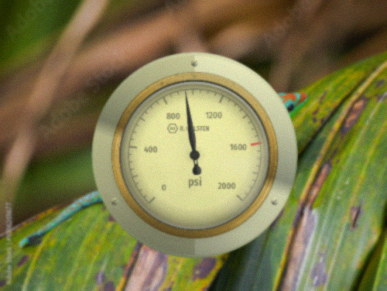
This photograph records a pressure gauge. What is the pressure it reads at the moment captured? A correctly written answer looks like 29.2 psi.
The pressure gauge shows 950 psi
